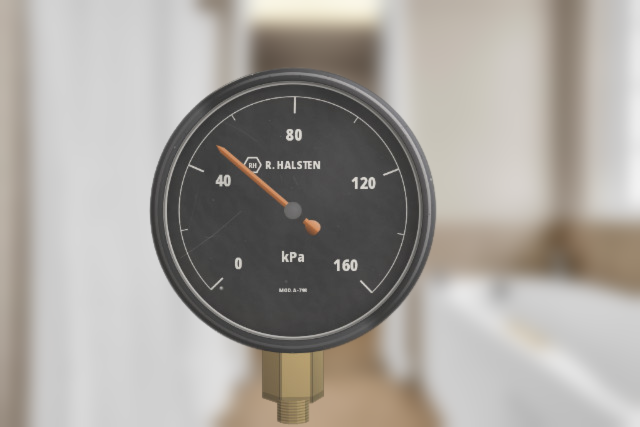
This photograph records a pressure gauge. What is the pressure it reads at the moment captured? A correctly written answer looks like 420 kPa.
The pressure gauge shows 50 kPa
